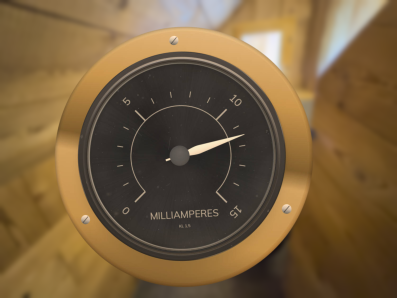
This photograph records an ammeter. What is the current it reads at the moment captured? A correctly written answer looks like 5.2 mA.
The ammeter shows 11.5 mA
